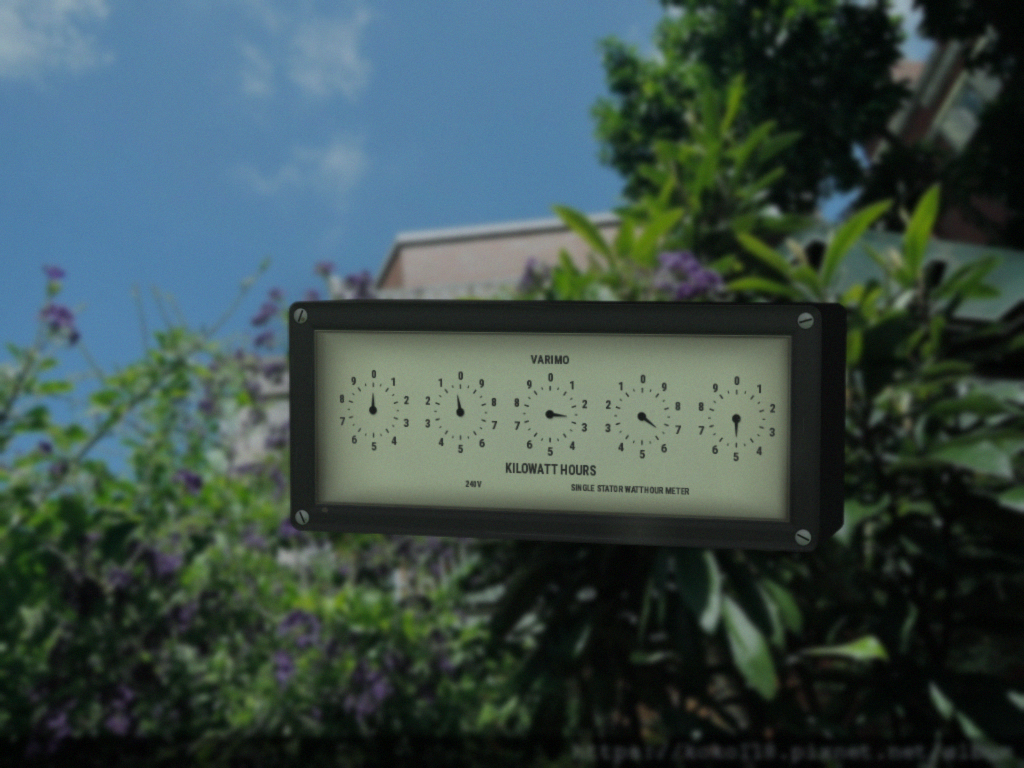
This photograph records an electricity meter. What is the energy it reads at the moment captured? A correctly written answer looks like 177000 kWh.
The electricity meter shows 265 kWh
